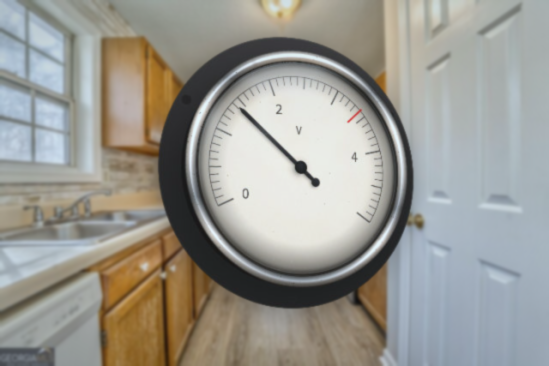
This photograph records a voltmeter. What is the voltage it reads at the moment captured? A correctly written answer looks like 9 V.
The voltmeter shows 1.4 V
